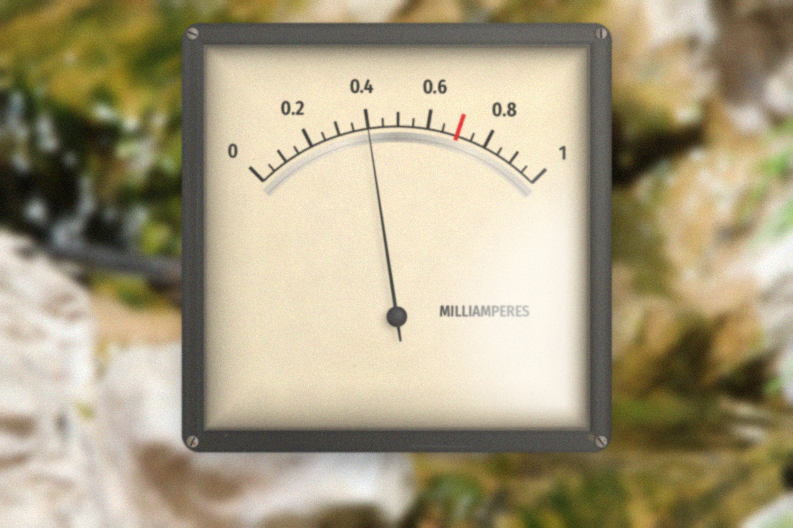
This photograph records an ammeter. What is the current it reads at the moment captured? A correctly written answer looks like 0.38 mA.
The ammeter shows 0.4 mA
